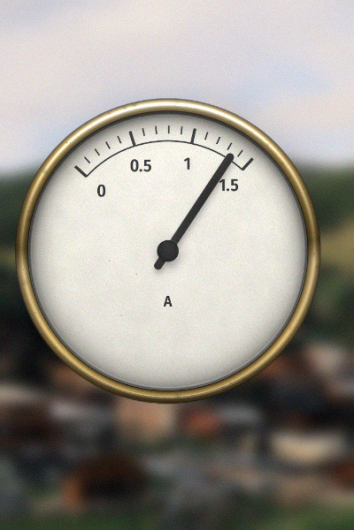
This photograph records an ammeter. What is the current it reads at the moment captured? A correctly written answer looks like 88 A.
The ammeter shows 1.35 A
